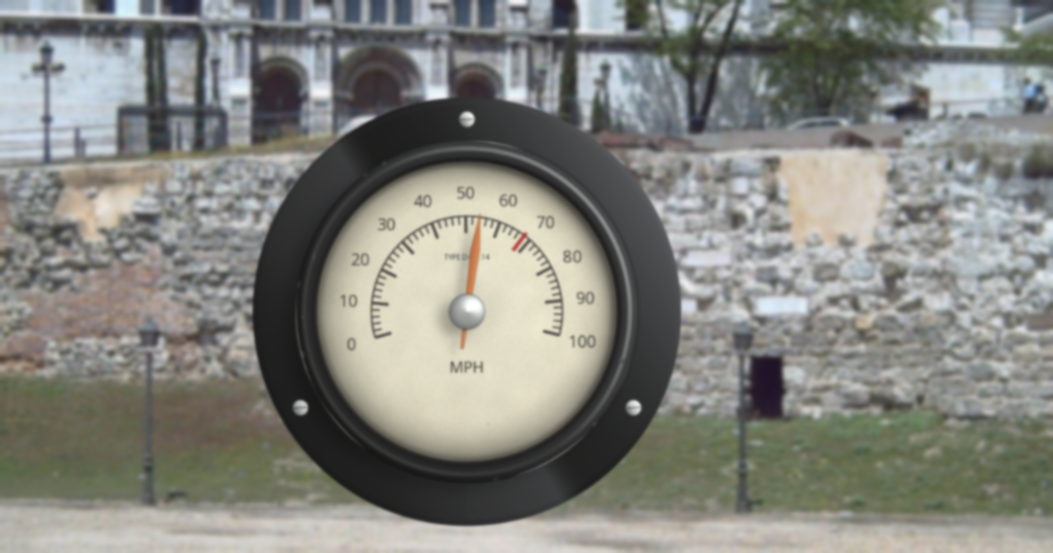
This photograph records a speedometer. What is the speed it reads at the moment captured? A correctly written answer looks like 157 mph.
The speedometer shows 54 mph
